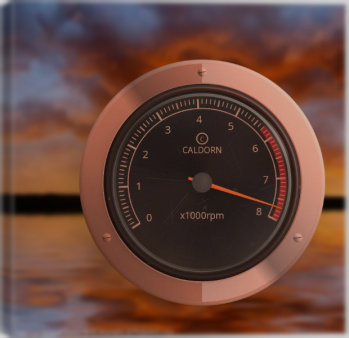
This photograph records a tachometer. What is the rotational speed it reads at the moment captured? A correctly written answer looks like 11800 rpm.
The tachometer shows 7700 rpm
